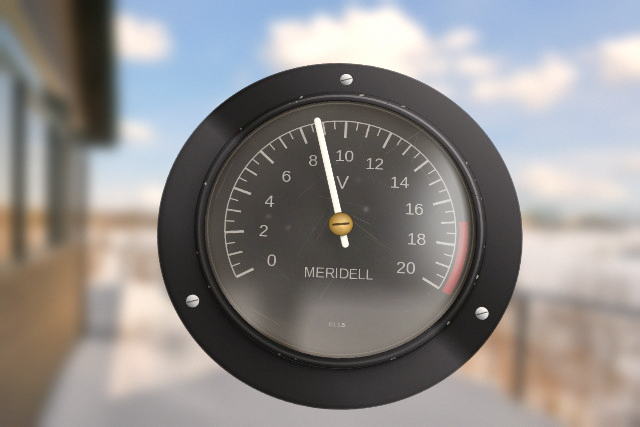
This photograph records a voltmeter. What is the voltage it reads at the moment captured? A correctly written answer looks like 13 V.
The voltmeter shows 8.75 V
